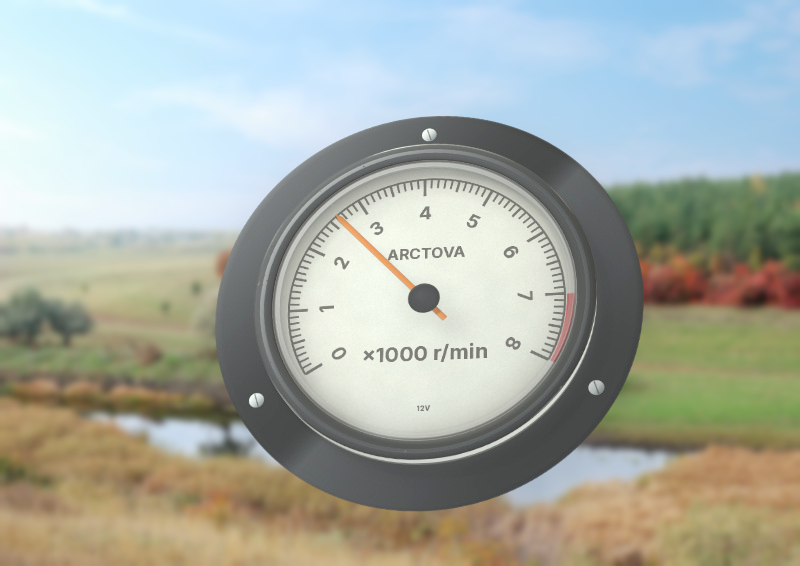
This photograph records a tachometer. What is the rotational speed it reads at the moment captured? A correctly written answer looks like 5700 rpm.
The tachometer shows 2600 rpm
